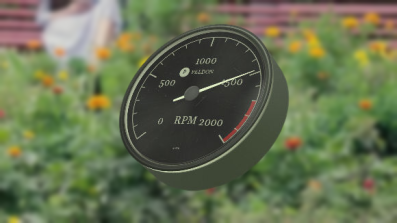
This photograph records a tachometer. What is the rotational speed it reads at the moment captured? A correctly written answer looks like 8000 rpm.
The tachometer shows 1500 rpm
